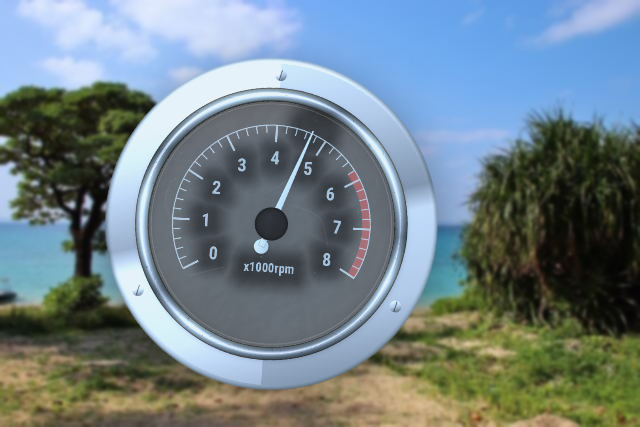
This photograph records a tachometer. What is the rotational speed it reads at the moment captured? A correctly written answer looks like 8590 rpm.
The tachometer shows 4700 rpm
